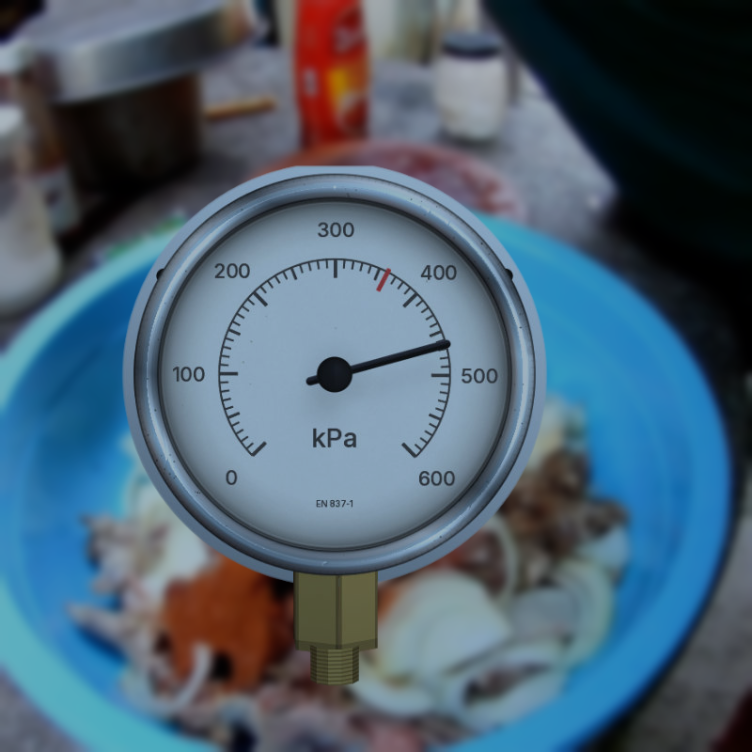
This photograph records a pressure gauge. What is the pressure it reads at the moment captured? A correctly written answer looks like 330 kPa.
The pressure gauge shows 465 kPa
